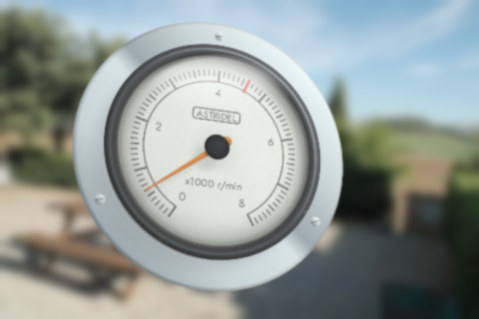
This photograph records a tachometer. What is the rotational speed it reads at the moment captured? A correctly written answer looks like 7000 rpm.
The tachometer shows 600 rpm
